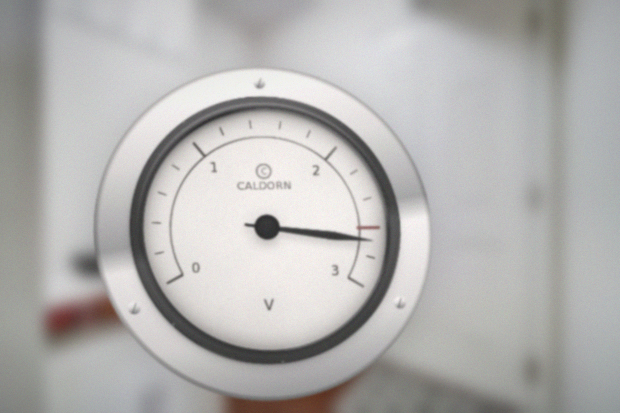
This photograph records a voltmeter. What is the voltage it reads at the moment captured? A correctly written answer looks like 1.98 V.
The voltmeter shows 2.7 V
